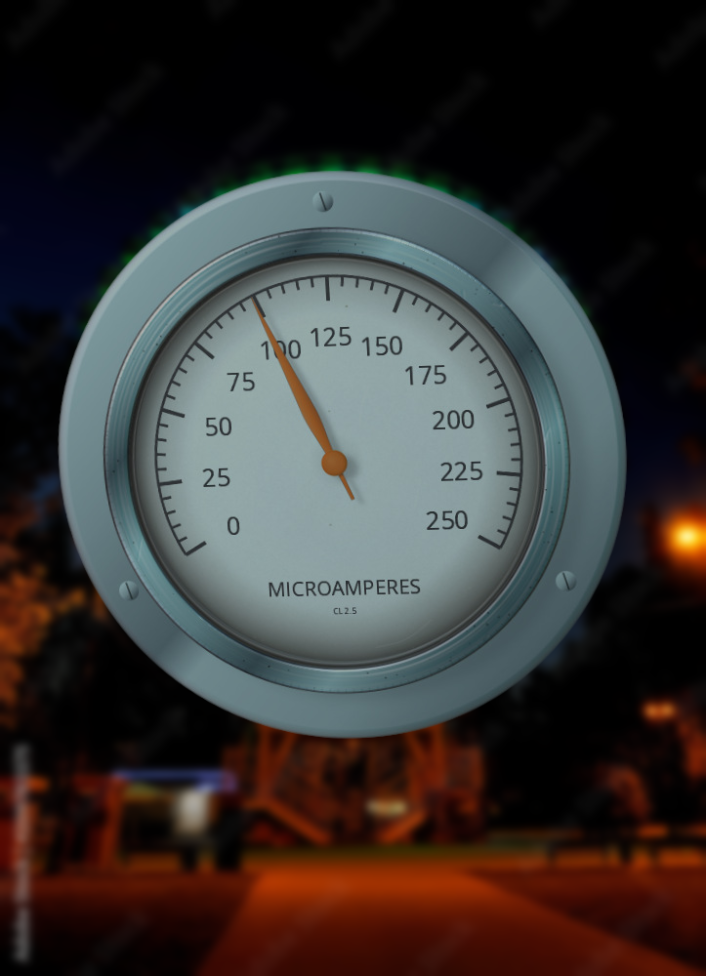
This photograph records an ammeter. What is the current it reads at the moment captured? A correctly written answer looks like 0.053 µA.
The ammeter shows 100 µA
